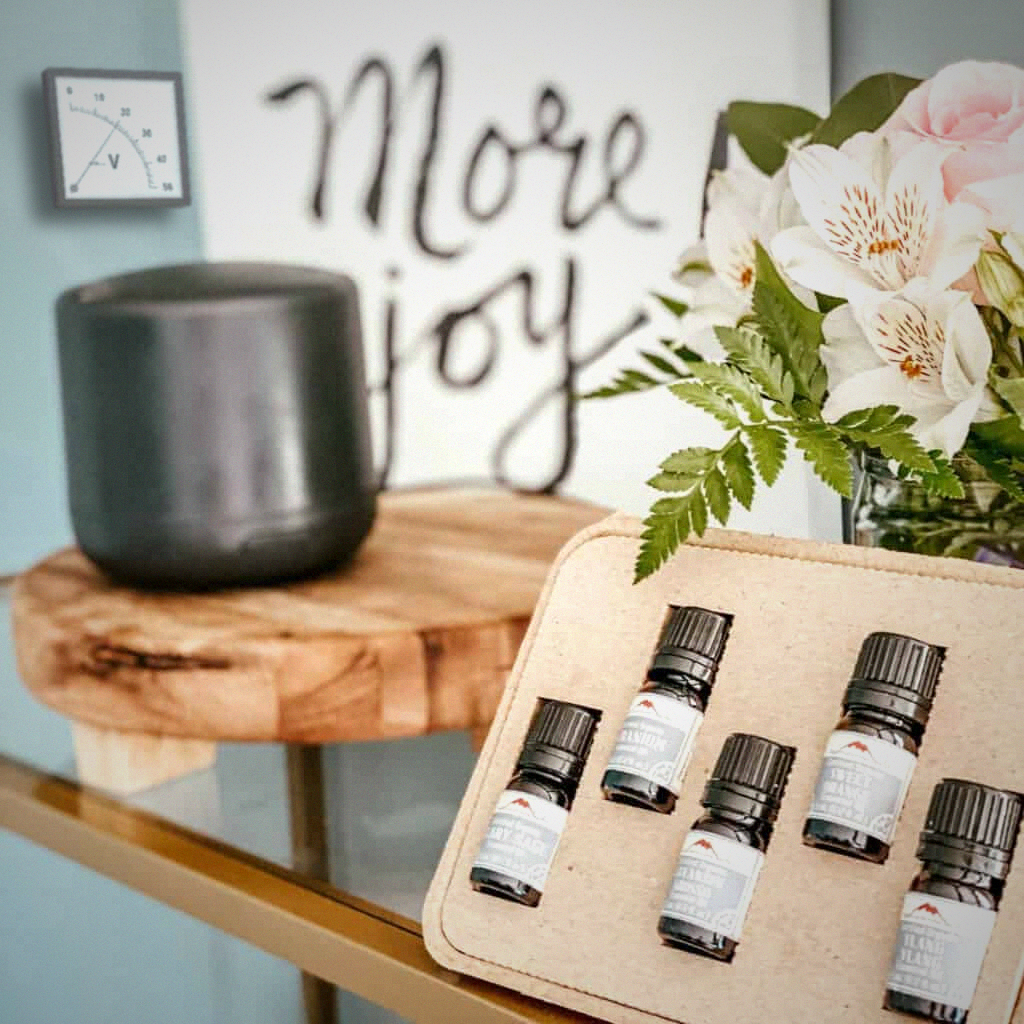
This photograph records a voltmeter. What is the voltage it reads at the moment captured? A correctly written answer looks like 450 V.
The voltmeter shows 20 V
